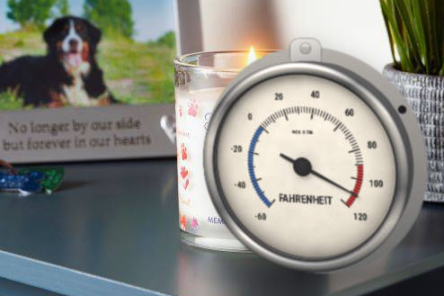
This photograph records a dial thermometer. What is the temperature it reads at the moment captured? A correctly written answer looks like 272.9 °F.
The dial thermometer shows 110 °F
